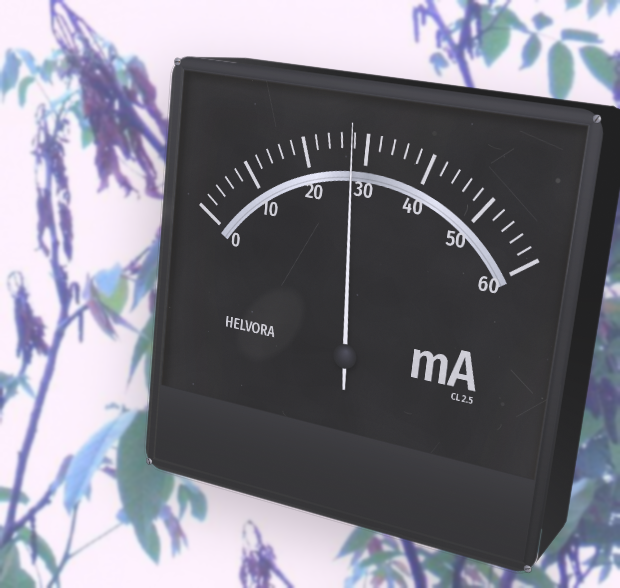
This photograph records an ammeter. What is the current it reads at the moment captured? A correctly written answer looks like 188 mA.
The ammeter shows 28 mA
